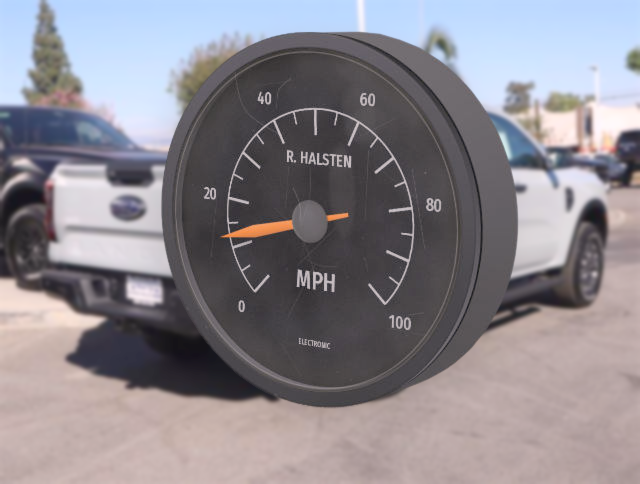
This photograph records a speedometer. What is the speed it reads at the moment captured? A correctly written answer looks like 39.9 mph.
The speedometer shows 12.5 mph
